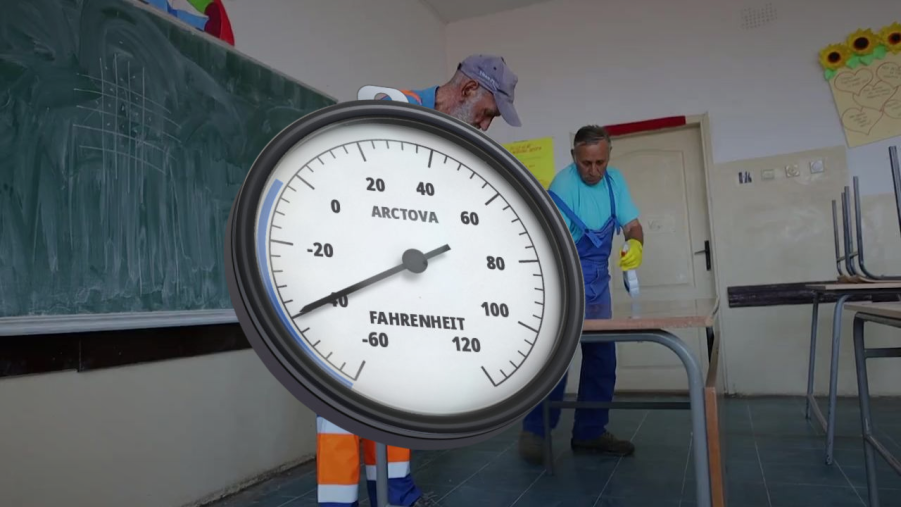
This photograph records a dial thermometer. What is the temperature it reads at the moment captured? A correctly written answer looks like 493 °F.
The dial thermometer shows -40 °F
